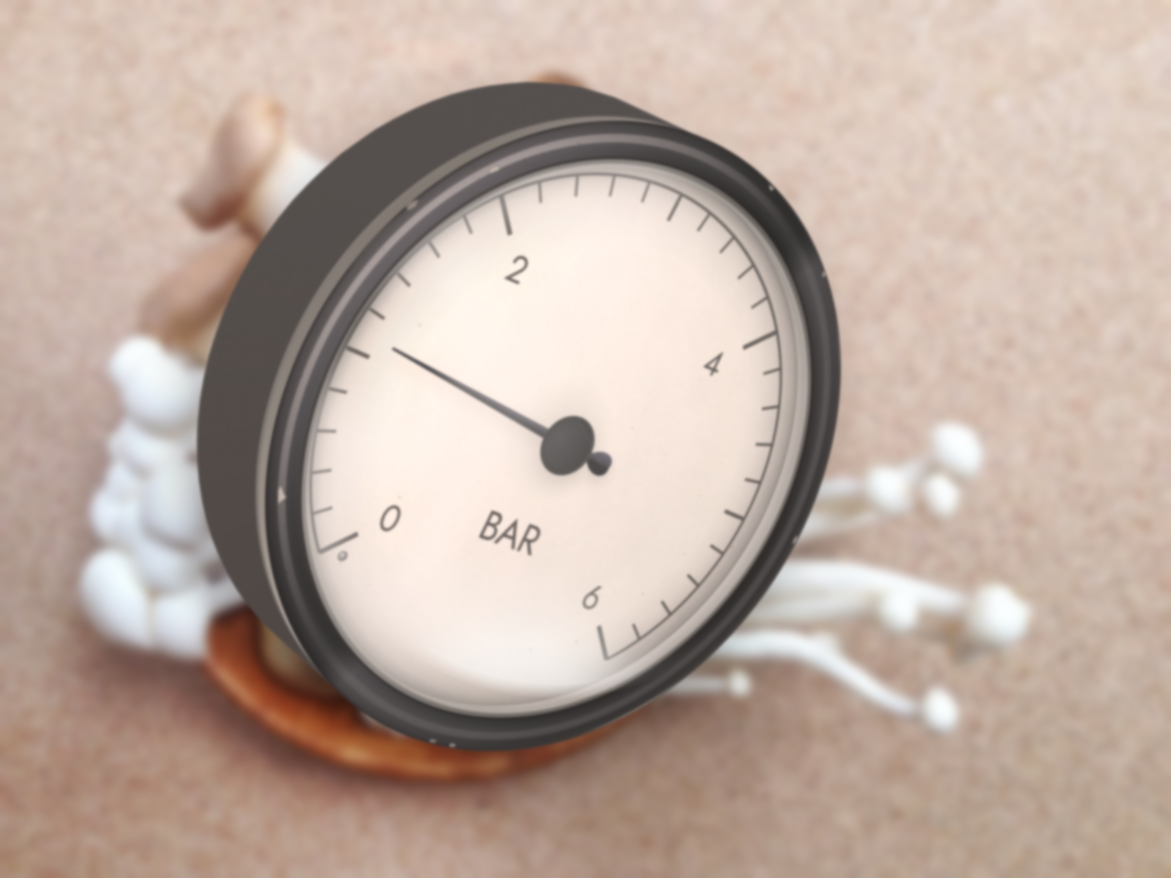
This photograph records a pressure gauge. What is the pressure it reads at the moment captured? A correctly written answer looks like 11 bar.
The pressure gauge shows 1.1 bar
